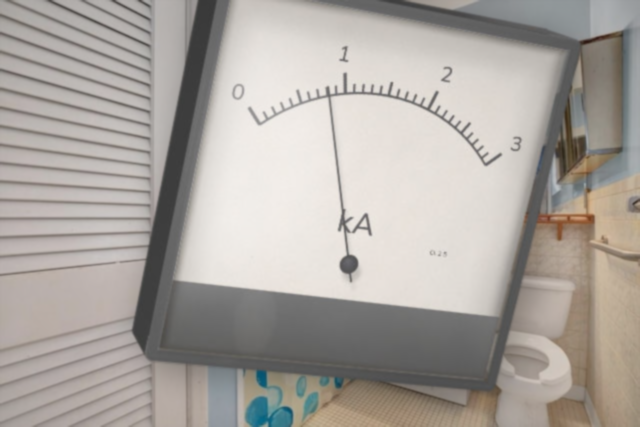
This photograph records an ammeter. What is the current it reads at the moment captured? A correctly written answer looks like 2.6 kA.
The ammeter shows 0.8 kA
